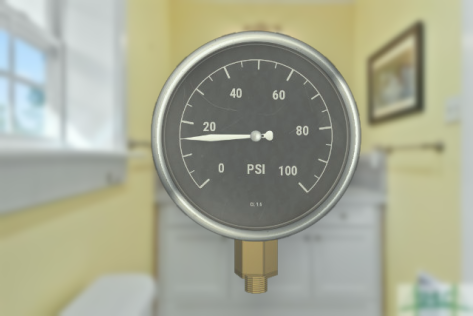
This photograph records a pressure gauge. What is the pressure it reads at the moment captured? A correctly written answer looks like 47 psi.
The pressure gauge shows 15 psi
